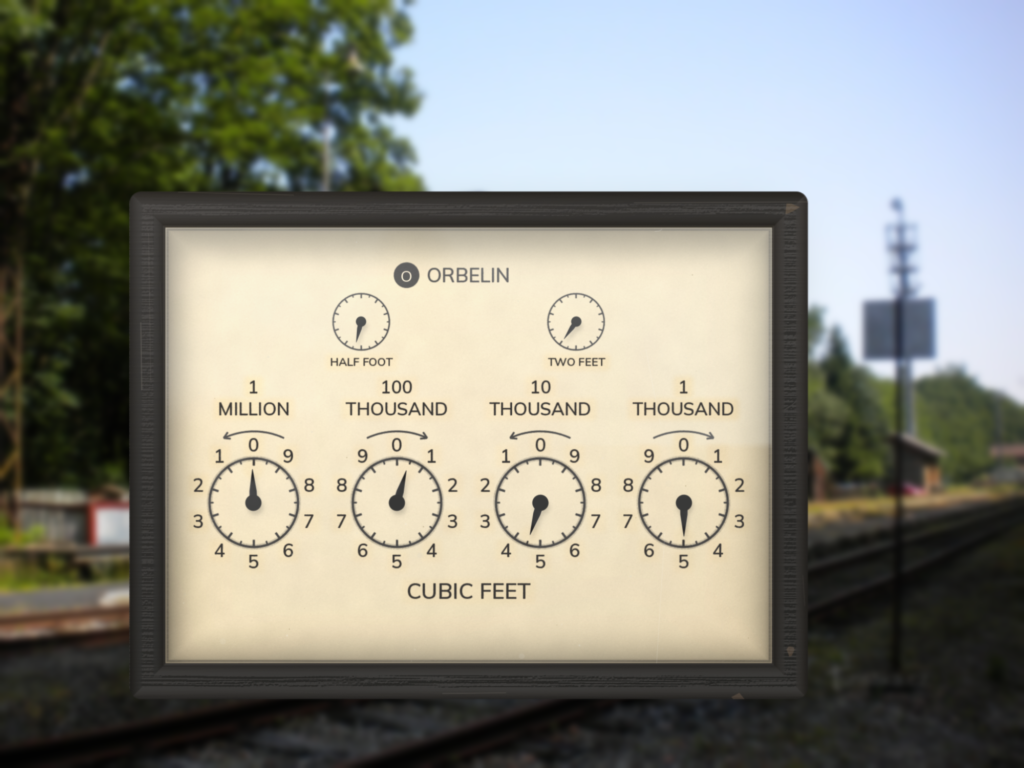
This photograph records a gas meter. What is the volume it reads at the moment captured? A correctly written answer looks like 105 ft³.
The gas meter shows 4500 ft³
